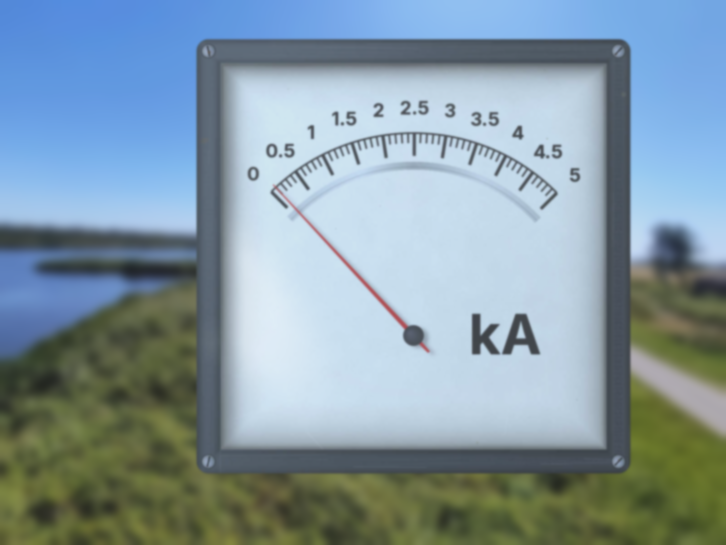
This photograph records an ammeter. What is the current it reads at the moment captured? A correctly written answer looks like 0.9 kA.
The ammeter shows 0.1 kA
